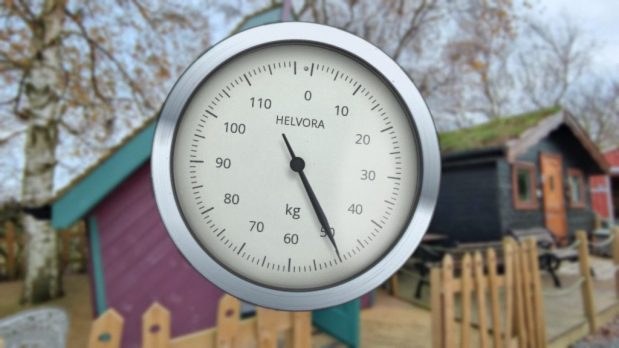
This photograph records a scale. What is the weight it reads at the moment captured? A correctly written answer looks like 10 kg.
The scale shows 50 kg
